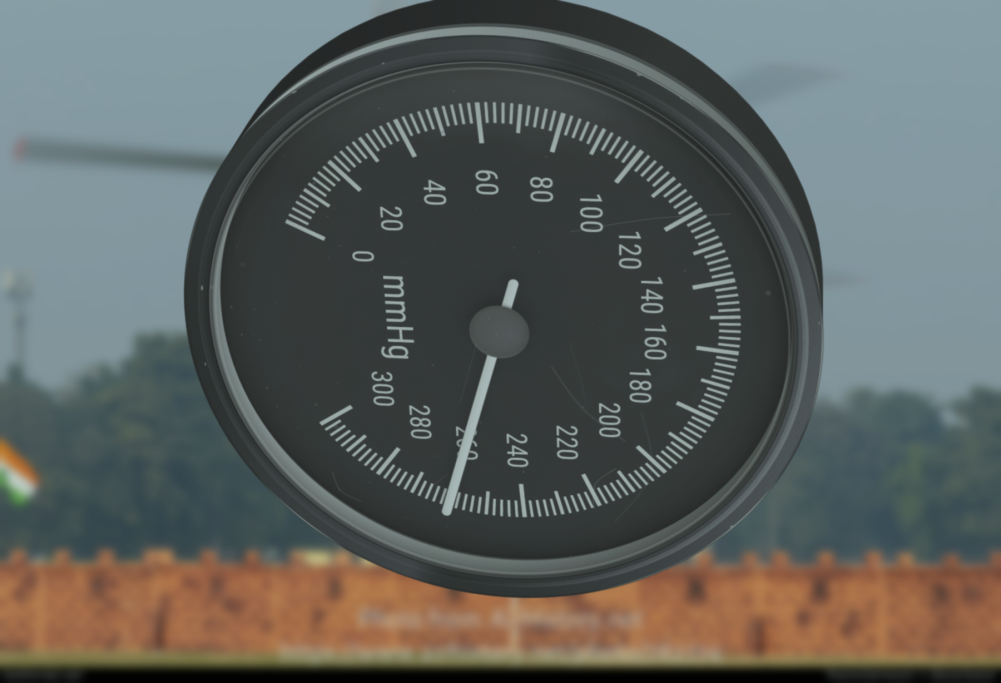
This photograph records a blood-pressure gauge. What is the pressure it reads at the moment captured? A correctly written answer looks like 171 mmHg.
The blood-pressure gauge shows 260 mmHg
